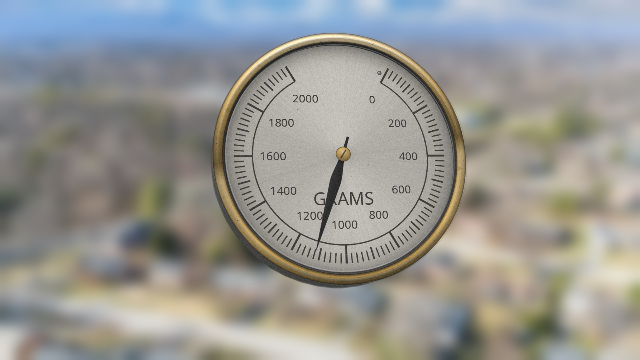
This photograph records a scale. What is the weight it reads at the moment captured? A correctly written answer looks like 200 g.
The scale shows 1120 g
